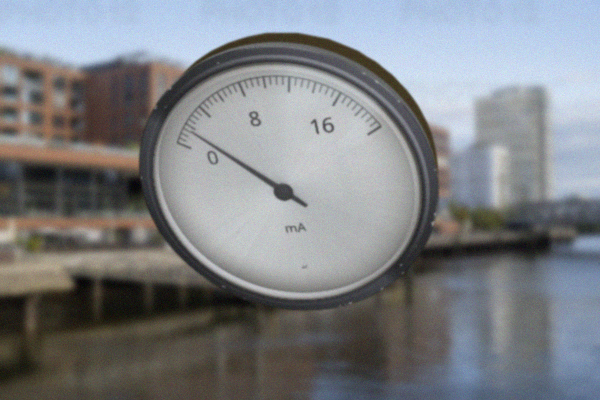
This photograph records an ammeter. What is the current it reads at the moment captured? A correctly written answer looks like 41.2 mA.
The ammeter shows 2 mA
